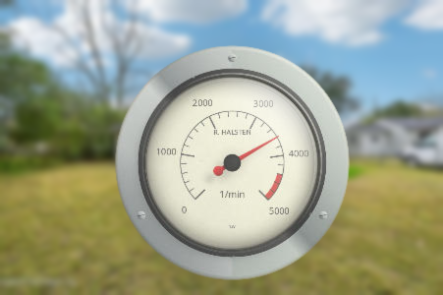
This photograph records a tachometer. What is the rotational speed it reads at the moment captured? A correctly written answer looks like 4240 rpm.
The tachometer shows 3600 rpm
